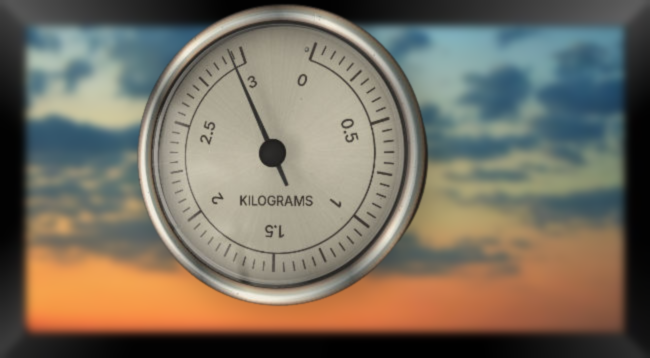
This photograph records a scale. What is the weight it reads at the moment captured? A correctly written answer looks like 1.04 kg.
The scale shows 2.95 kg
